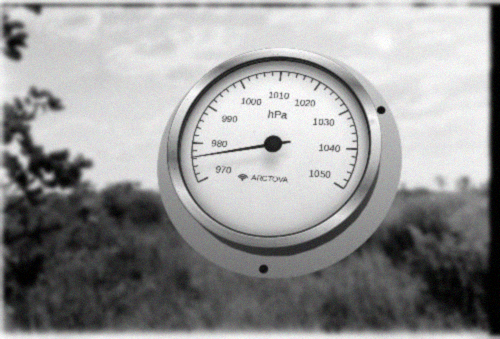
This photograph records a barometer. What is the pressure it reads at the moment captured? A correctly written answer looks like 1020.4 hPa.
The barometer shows 976 hPa
